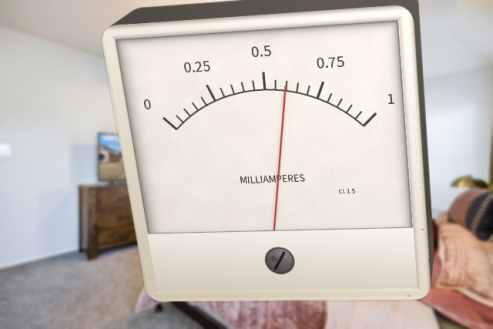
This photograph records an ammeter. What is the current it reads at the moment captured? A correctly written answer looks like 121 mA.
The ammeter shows 0.6 mA
